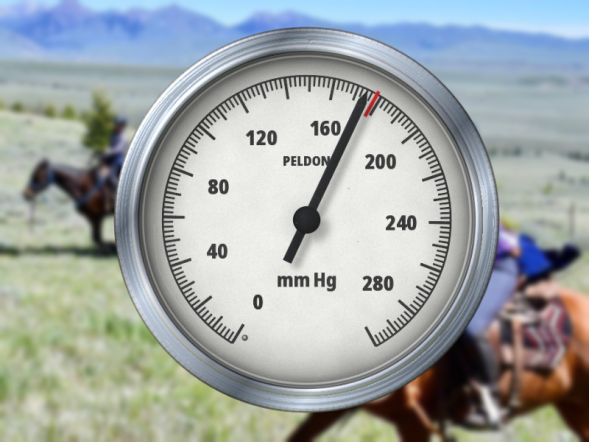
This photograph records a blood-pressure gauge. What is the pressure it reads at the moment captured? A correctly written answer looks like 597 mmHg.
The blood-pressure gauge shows 174 mmHg
